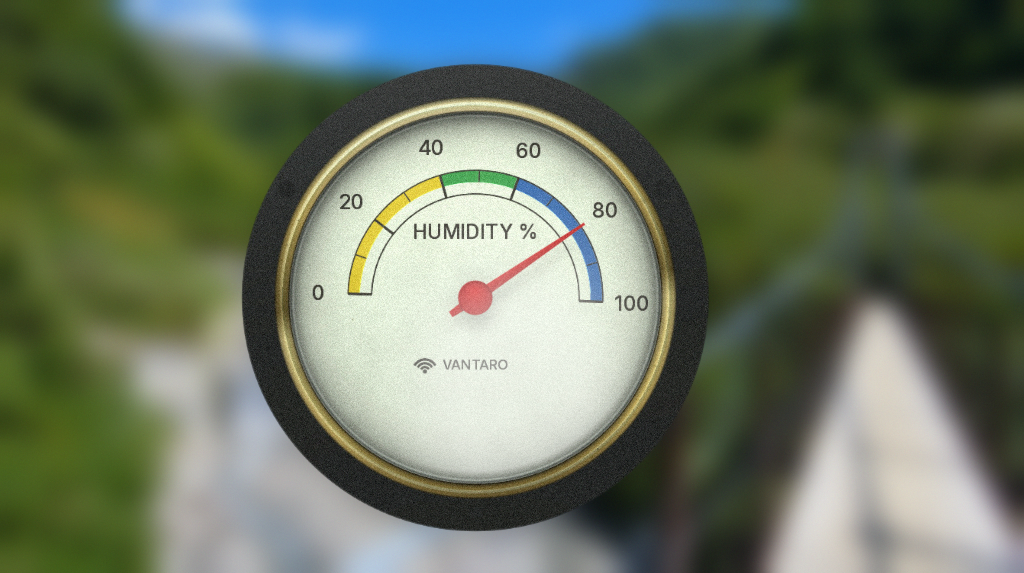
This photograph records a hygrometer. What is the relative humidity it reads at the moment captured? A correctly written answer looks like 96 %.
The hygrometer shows 80 %
